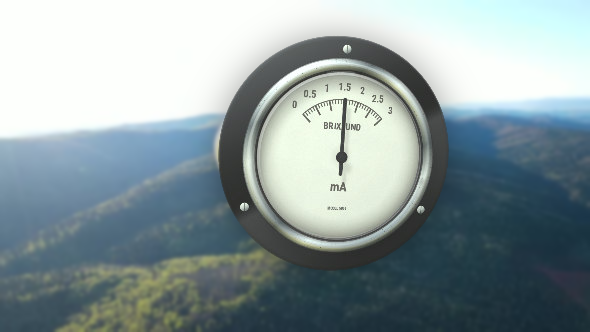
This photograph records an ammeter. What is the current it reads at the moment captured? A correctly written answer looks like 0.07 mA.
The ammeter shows 1.5 mA
